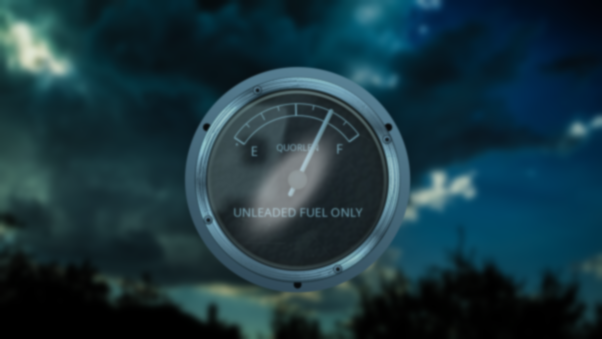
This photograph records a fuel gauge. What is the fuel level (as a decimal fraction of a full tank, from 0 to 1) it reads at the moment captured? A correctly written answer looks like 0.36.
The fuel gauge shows 0.75
